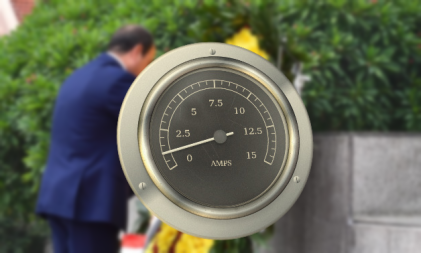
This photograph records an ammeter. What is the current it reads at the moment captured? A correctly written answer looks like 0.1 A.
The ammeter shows 1 A
